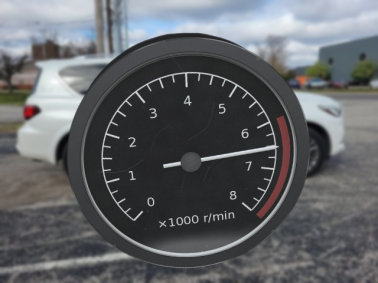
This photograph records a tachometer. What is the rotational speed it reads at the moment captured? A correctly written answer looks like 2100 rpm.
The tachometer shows 6500 rpm
